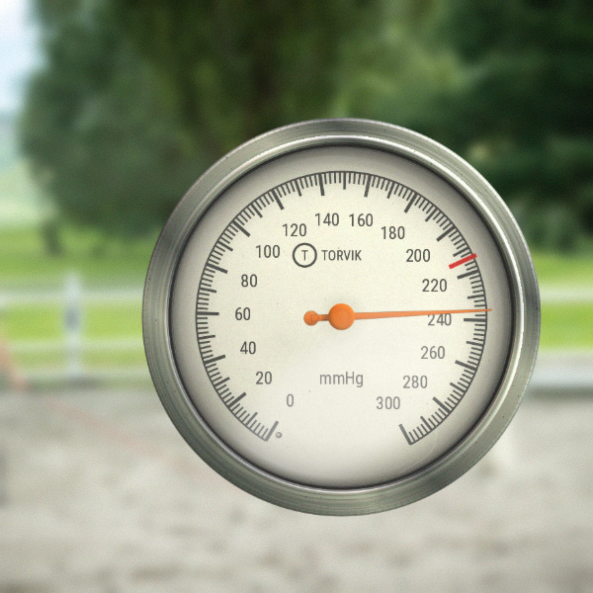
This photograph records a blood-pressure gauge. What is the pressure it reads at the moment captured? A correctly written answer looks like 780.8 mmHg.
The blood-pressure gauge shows 236 mmHg
